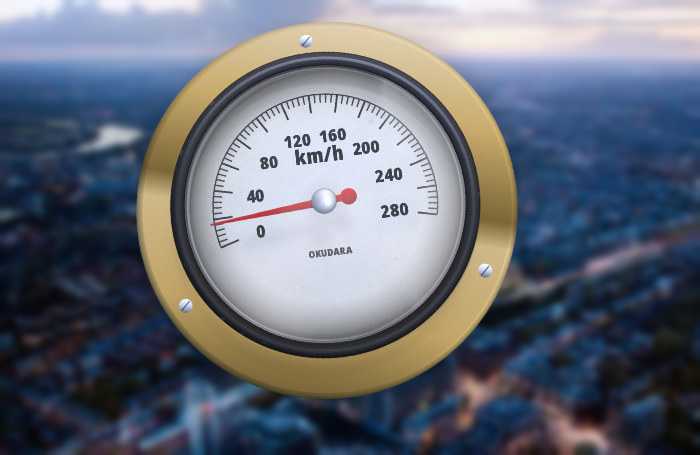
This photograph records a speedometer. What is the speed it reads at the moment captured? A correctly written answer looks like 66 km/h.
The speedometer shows 16 km/h
